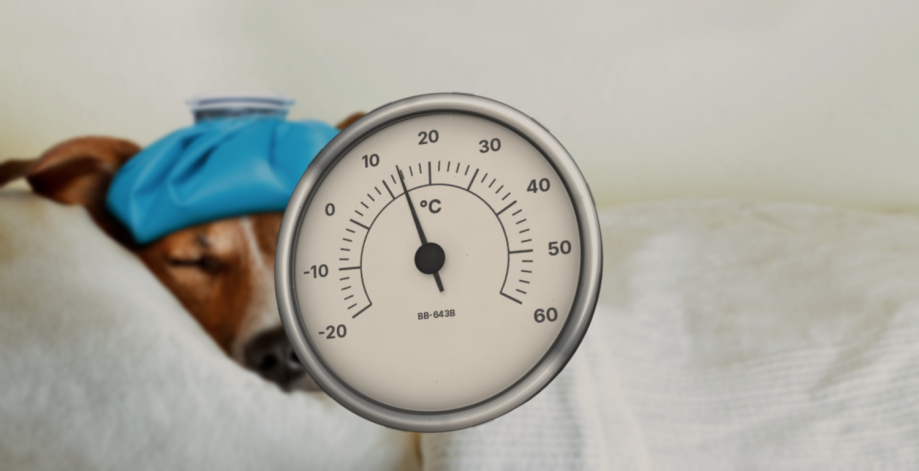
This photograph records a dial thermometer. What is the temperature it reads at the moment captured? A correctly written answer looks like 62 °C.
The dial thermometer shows 14 °C
